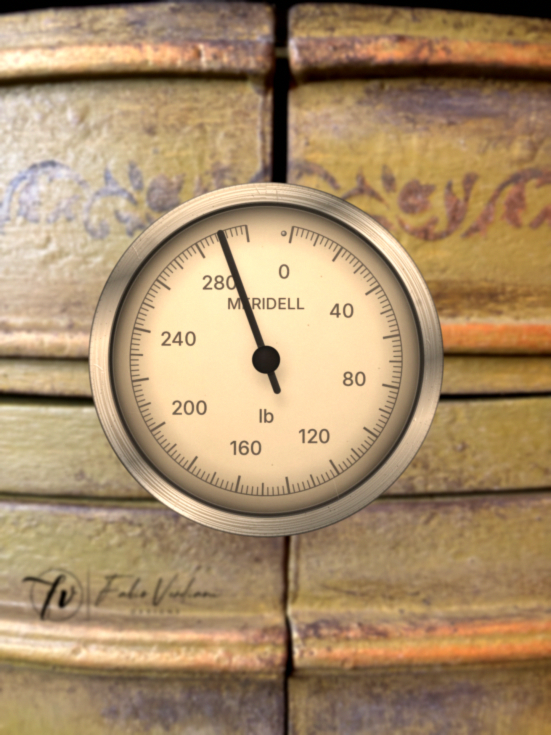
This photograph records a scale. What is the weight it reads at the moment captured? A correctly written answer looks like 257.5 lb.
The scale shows 290 lb
